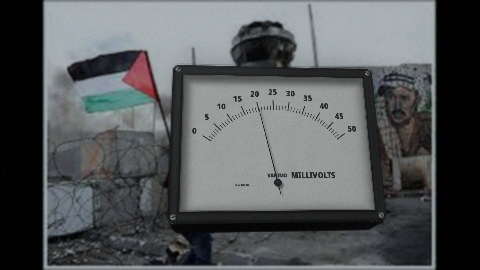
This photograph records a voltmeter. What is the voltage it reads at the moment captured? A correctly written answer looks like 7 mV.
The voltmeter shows 20 mV
